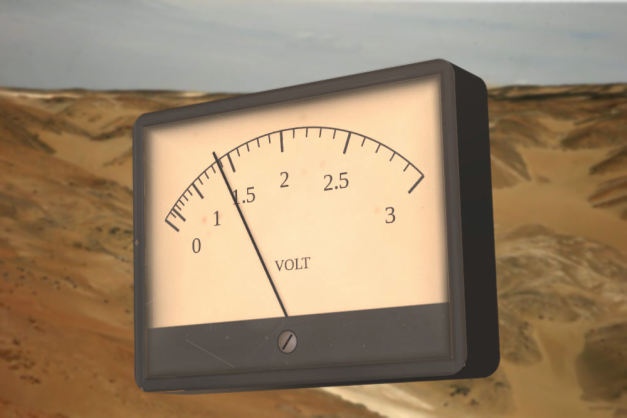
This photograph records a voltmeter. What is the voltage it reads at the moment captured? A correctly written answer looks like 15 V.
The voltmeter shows 1.4 V
